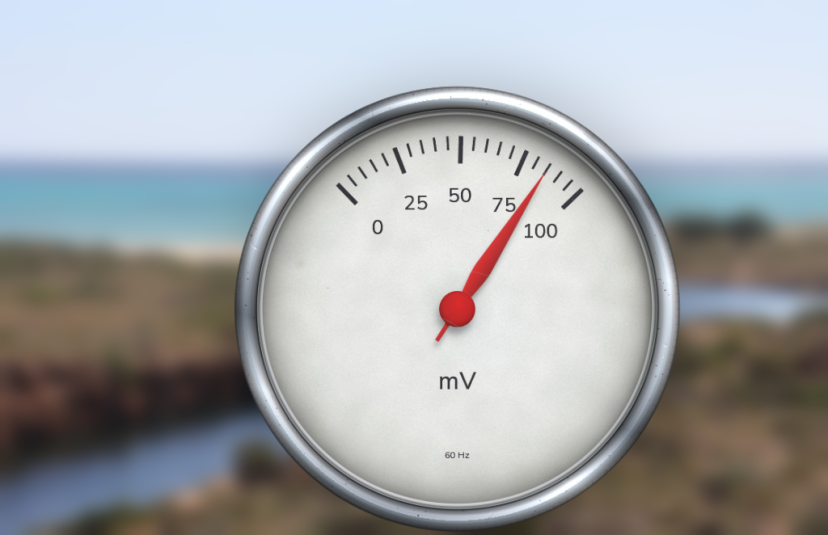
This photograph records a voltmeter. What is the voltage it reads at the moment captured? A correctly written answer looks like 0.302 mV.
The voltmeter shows 85 mV
